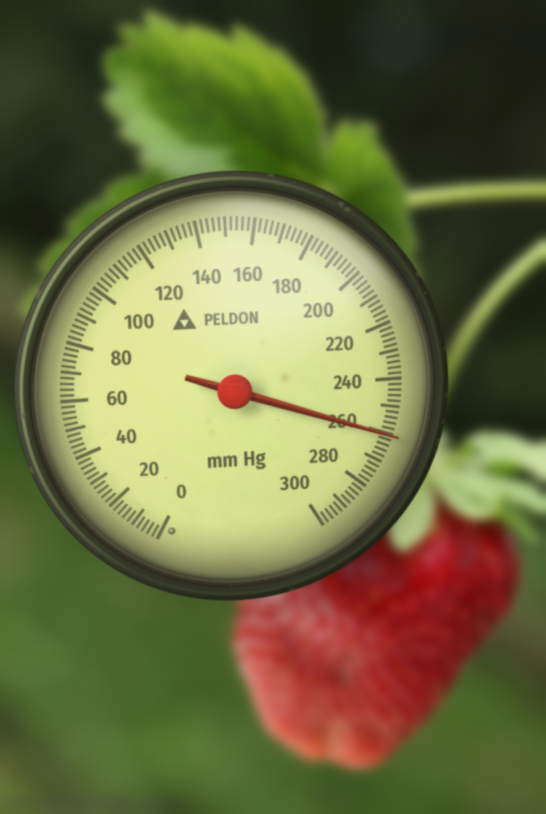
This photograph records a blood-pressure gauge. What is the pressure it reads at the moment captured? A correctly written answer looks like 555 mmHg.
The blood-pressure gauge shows 260 mmHg
